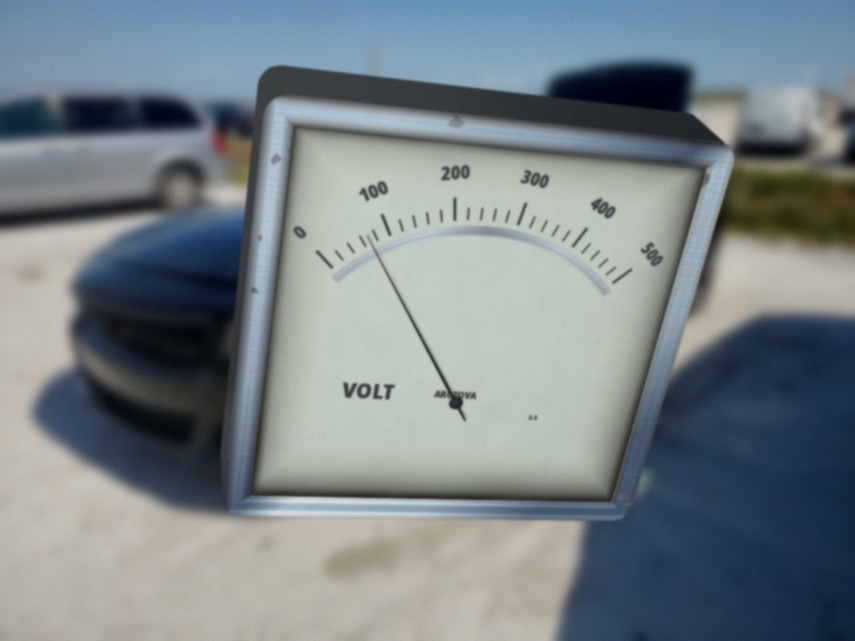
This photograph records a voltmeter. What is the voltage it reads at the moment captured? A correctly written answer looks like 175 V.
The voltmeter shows 70 V
